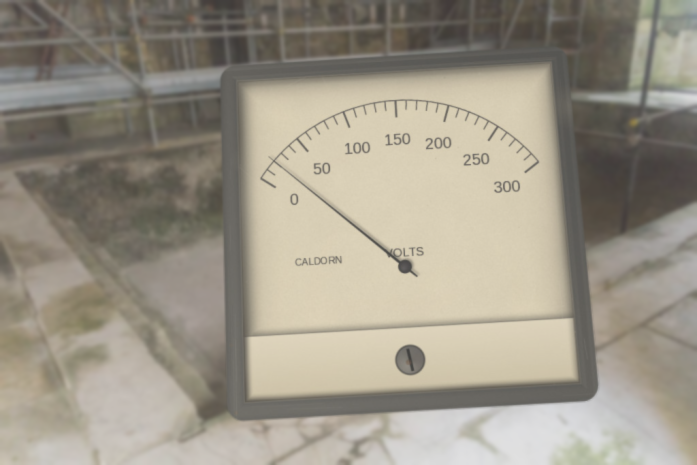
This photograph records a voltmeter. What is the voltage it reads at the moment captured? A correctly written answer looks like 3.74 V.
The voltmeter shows 20 V
